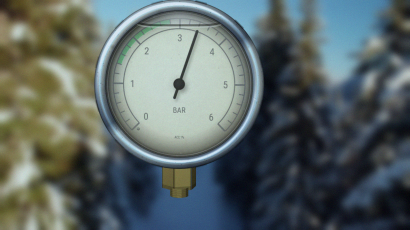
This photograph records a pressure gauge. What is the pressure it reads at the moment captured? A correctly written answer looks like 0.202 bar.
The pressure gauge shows 3.4 bar
